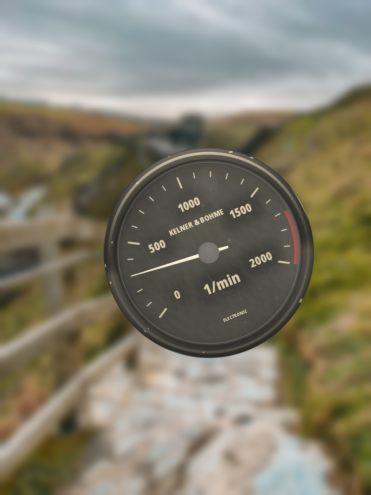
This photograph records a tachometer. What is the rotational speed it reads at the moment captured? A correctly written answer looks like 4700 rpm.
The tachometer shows 300 rpm
